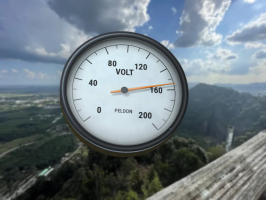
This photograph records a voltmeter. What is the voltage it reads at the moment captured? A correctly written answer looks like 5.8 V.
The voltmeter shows 155 V
